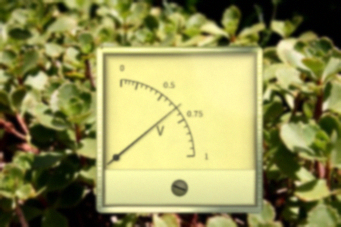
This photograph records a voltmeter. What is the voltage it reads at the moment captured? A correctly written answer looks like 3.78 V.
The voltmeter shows 0.65 V
